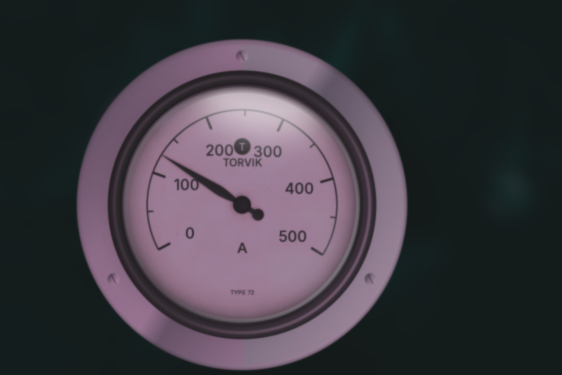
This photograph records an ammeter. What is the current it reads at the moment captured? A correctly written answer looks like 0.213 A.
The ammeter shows 125 A
